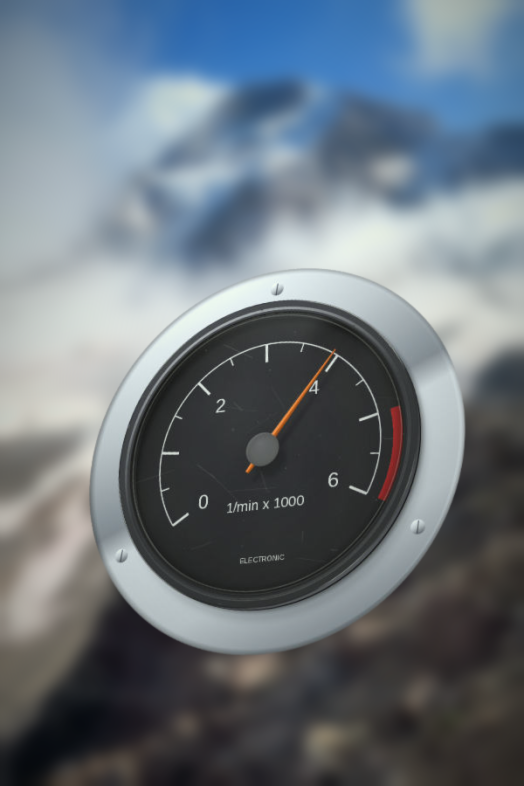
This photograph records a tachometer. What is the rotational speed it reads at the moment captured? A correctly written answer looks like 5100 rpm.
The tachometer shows 4000 rpm
